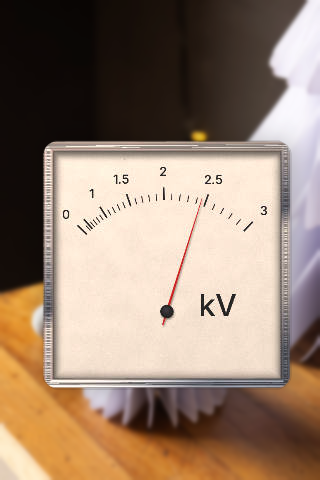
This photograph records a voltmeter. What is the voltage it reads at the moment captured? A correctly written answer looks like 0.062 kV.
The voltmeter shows 2.45 kV
